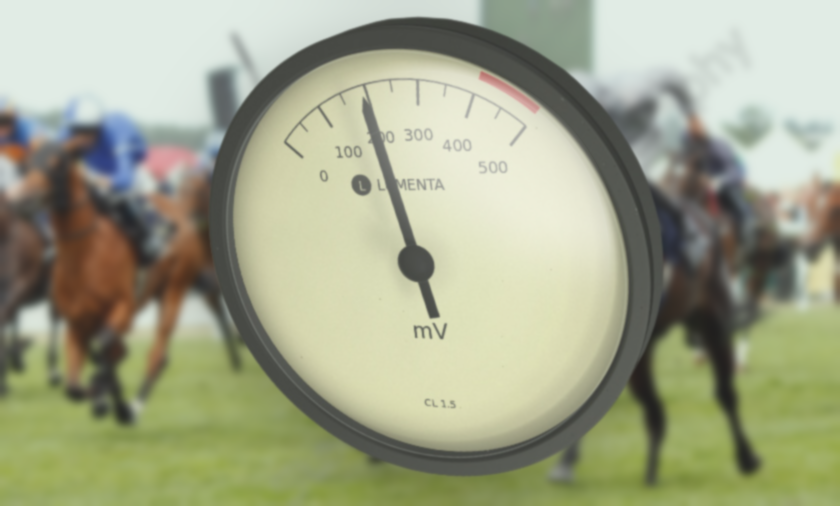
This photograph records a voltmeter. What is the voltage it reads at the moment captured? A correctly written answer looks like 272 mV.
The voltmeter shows 200 mV
